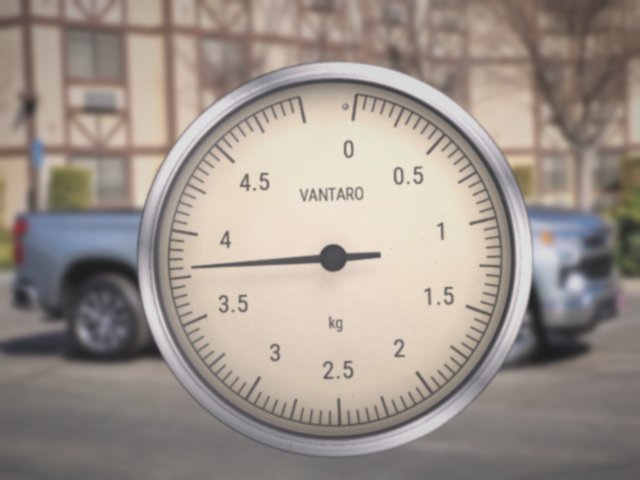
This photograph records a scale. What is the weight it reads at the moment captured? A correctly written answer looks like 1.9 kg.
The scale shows 3.8 kg
